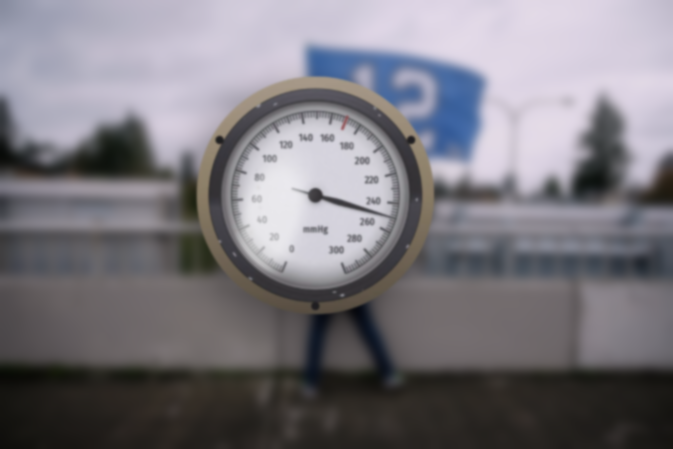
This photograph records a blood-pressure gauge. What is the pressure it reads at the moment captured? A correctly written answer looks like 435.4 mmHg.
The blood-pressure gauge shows 250 mmHg
